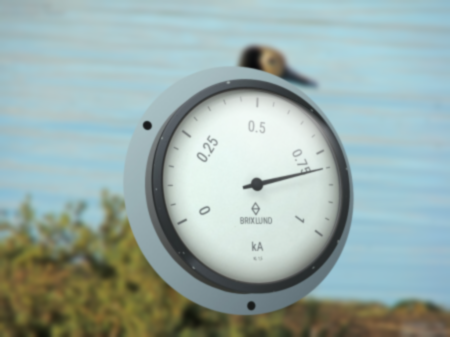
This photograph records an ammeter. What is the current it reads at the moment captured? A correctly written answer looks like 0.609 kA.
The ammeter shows 0.8 kA
